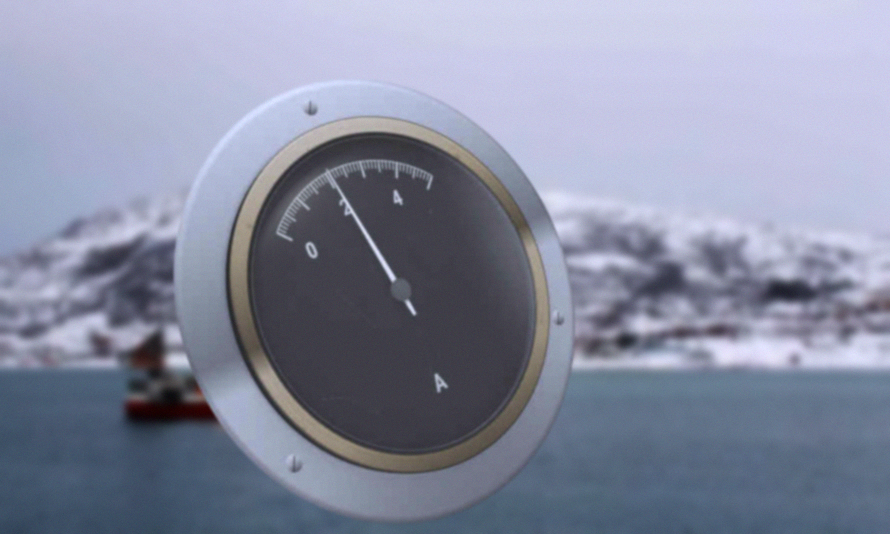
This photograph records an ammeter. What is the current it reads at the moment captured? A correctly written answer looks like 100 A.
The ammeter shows 2 A
